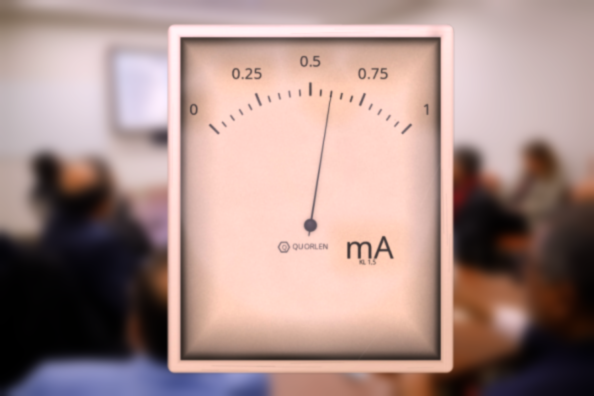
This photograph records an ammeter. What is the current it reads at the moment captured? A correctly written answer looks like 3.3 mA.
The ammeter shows 0.6 mA
